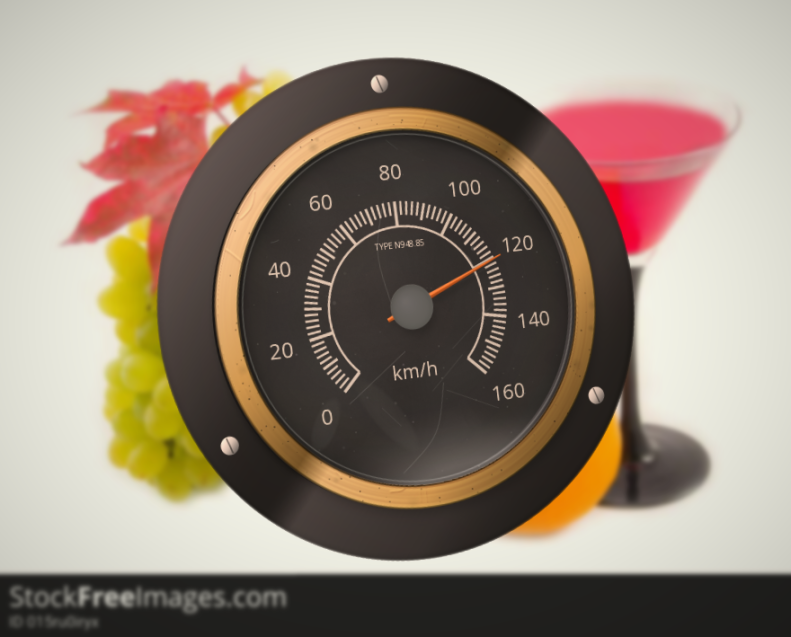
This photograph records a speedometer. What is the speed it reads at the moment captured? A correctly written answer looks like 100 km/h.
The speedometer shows 120 km/h
